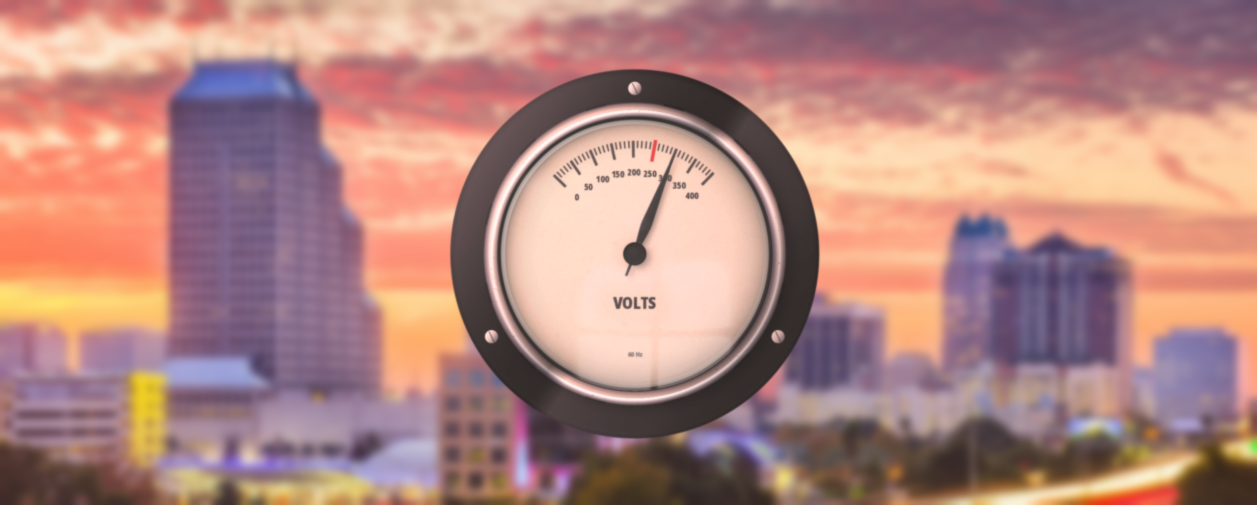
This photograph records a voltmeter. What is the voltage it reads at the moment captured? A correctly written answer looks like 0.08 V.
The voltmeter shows 300 V
